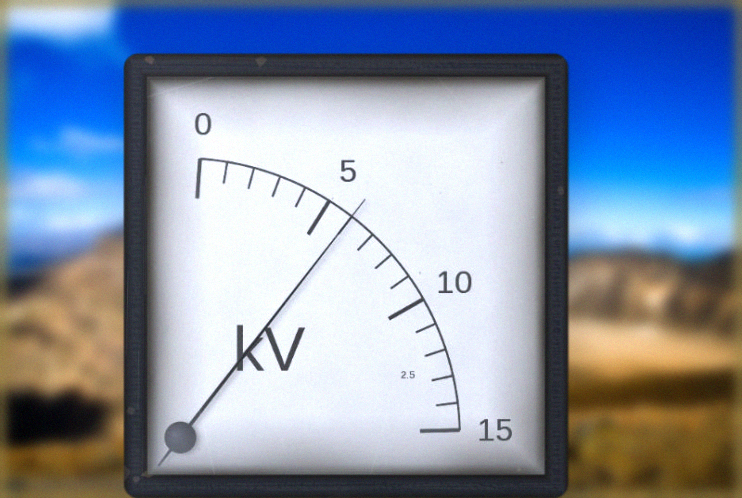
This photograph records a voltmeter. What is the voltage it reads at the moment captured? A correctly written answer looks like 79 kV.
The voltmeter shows 6 kV
